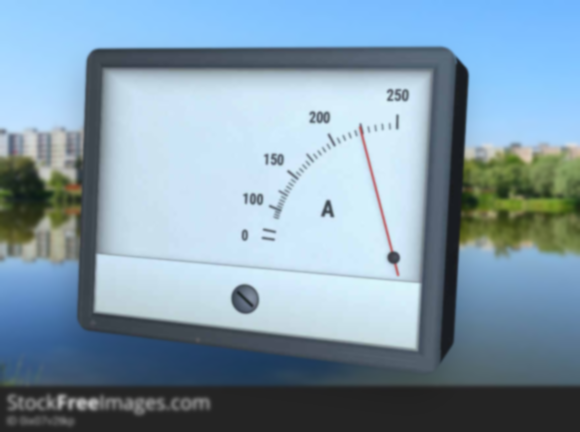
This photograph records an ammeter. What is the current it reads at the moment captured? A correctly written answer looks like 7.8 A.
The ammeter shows 225 A
